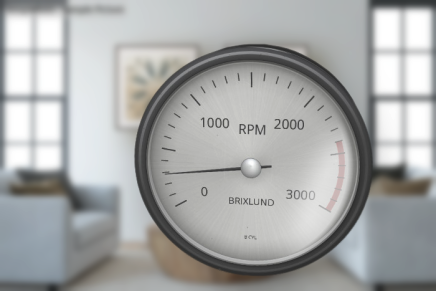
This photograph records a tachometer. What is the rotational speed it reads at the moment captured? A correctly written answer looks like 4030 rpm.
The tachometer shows 300 rpm
